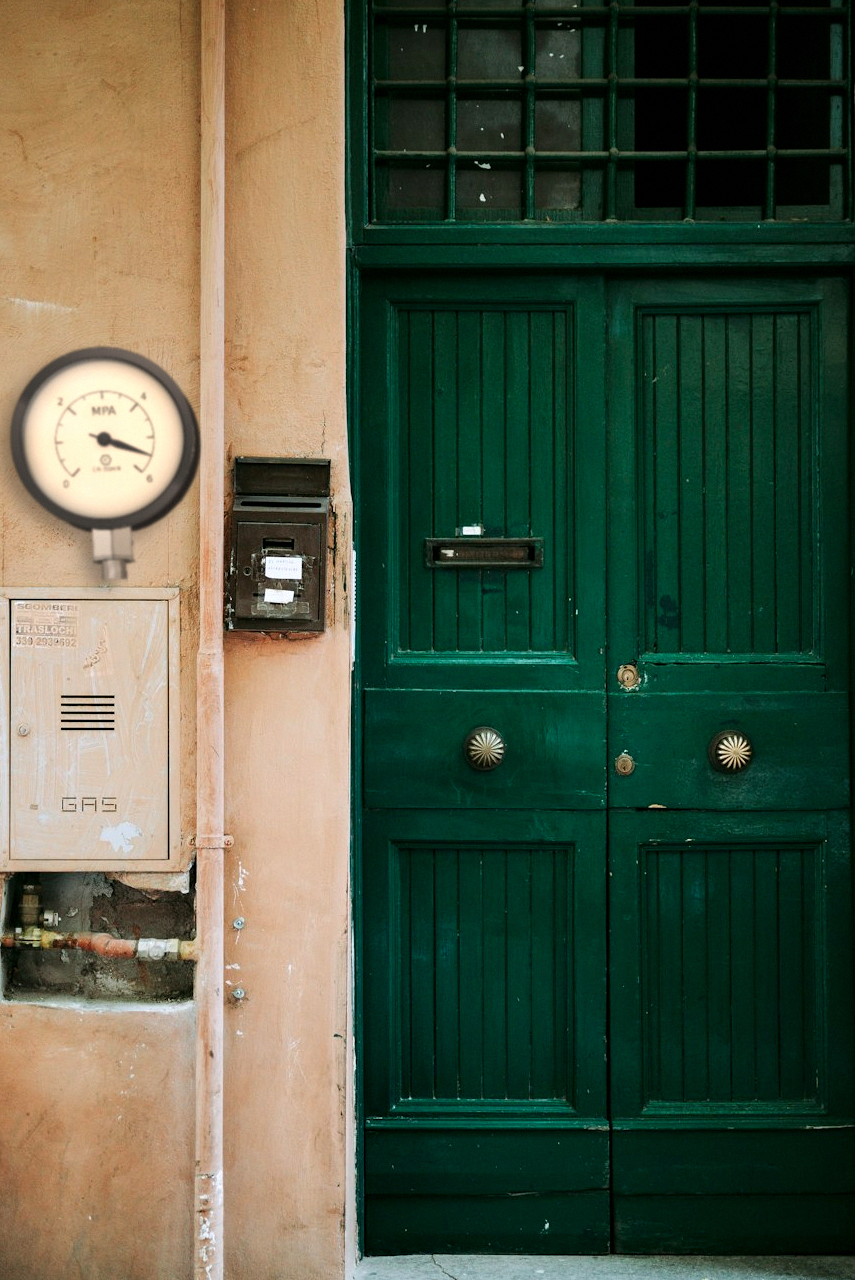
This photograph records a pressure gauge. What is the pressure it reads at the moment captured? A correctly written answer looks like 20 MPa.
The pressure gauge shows 5.5 MPa
